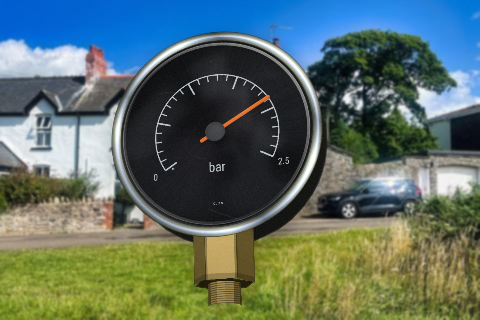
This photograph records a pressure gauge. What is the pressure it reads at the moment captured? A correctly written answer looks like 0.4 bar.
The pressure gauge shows 1.9 bar
